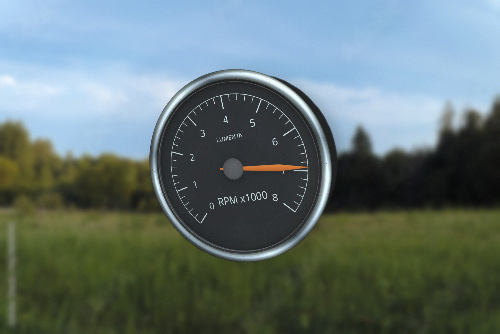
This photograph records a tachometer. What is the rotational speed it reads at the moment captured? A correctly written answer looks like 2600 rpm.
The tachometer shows 6900 rpm
